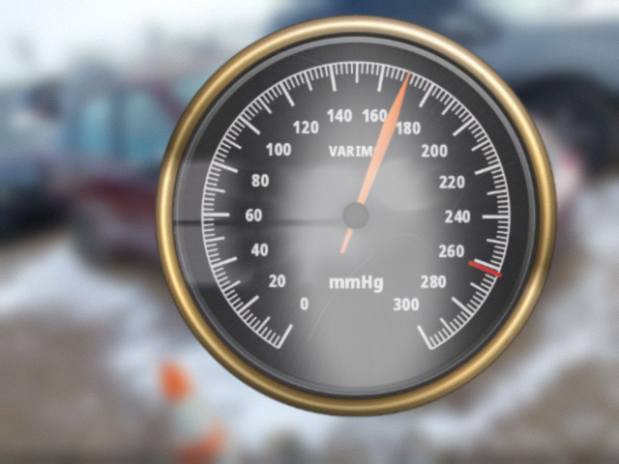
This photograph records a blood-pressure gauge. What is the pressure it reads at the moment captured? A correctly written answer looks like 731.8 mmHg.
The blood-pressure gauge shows 170 mmHg
